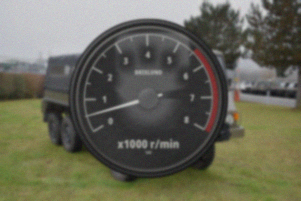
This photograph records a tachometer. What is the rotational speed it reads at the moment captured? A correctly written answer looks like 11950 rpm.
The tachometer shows 500 rpm
